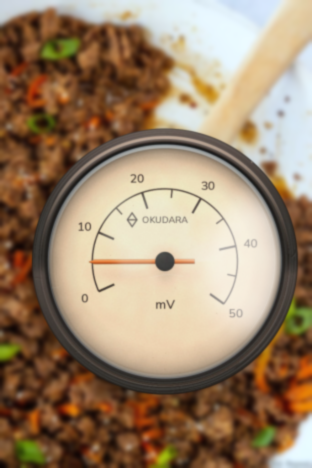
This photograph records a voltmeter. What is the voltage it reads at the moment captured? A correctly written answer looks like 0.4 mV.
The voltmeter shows 5 mV
